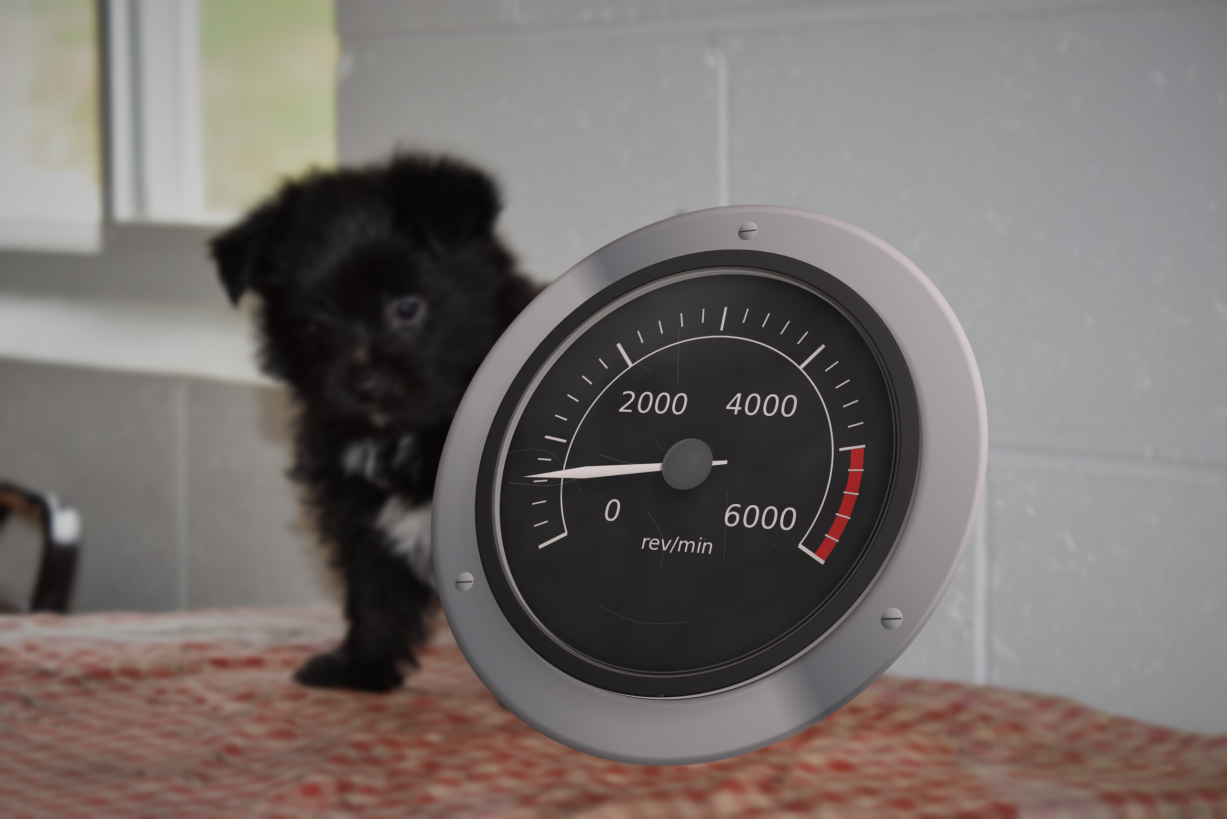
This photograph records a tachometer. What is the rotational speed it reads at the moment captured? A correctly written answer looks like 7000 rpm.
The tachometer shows 600 rpm
